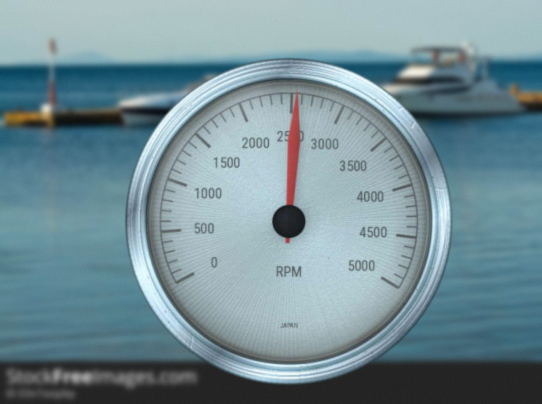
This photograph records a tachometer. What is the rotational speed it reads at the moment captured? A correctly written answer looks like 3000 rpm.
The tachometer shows 2550 rpm
